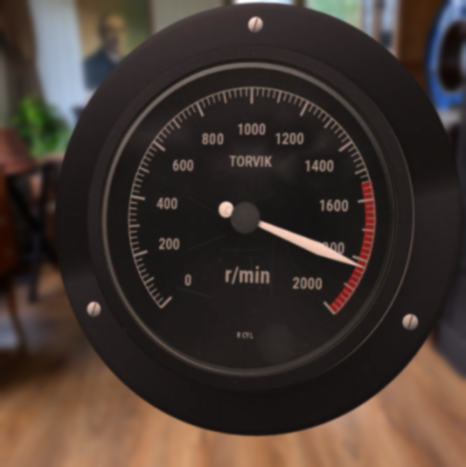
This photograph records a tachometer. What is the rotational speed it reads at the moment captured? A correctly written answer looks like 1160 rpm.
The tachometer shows 1820 rpm
